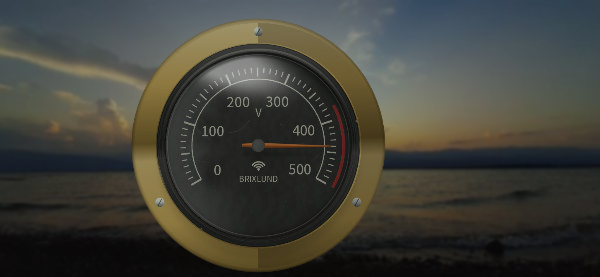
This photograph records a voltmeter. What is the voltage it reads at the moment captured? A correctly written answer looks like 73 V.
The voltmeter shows 440 V
